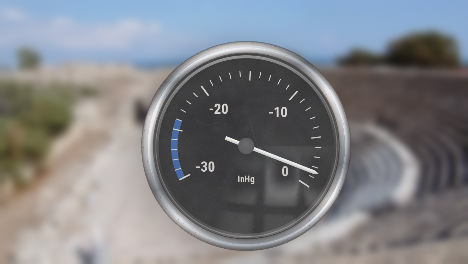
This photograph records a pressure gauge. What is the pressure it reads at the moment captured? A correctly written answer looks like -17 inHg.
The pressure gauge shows -1.5 inHg
